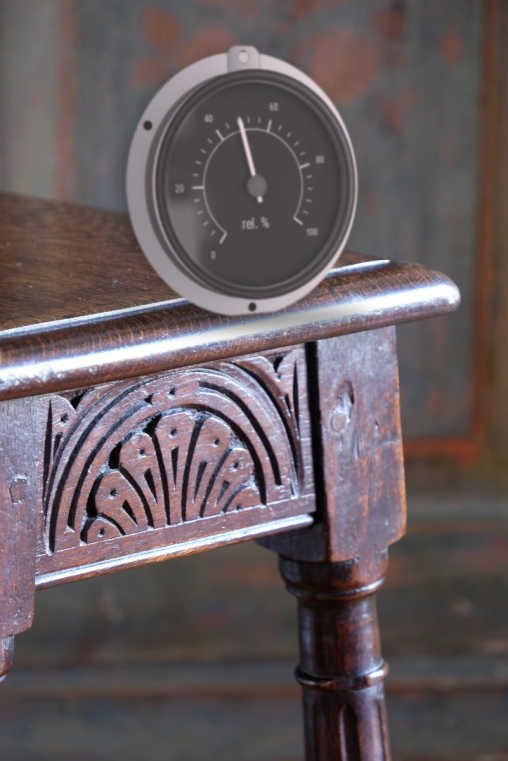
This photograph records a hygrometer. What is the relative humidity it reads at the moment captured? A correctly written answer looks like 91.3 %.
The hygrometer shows 48 %
